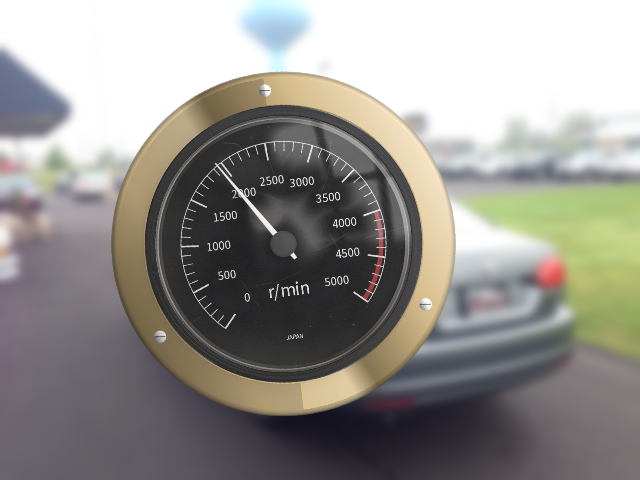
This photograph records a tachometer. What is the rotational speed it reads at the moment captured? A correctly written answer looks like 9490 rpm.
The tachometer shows 1950 rpm
